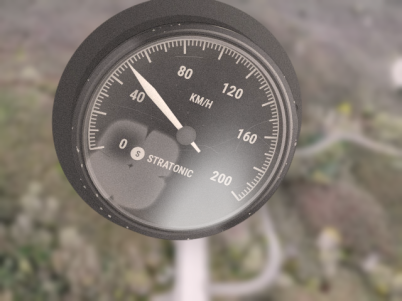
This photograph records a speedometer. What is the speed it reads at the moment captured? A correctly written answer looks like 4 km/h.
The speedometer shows 50 km/h
